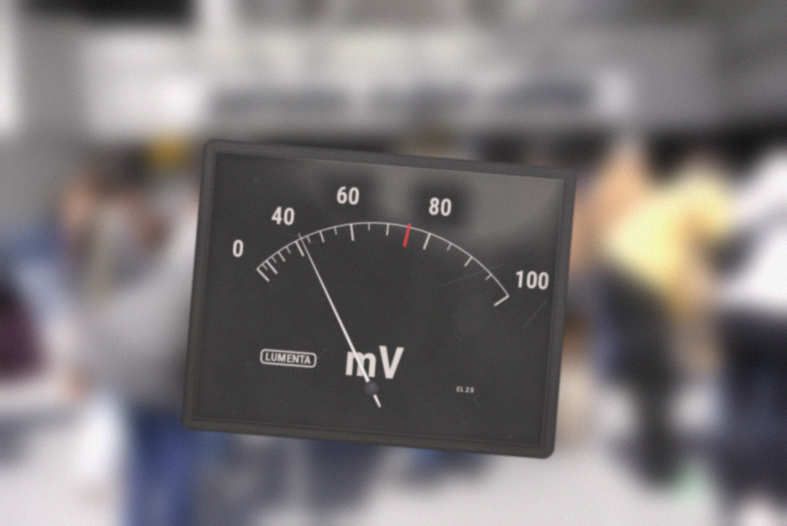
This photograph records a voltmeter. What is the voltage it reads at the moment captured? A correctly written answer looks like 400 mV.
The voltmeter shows 42.5 mV
